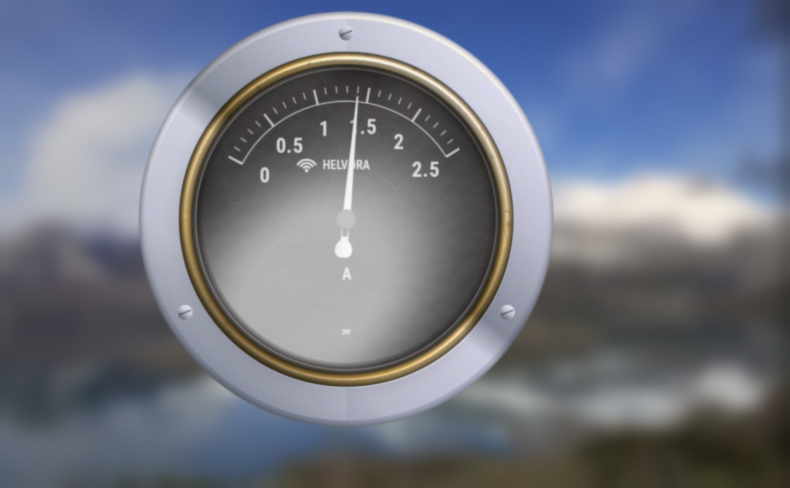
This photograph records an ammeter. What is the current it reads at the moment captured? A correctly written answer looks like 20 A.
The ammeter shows 1.4 A
